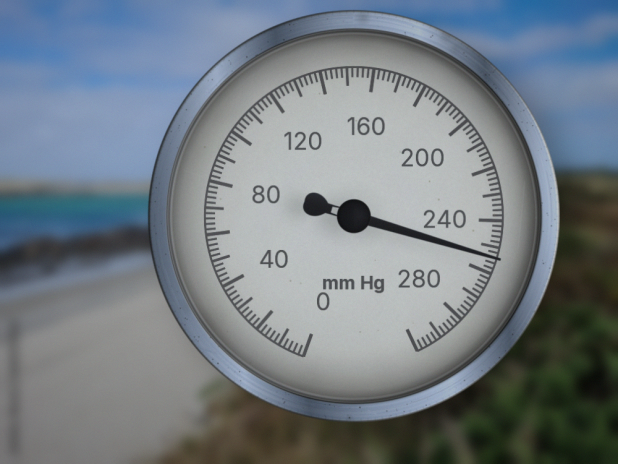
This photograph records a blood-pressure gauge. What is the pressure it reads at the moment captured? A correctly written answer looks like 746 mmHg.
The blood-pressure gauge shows 254 mmHg
